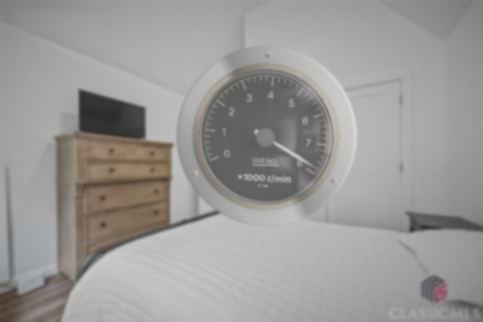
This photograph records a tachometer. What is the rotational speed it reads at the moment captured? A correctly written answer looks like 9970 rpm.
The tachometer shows 7800 rpm
